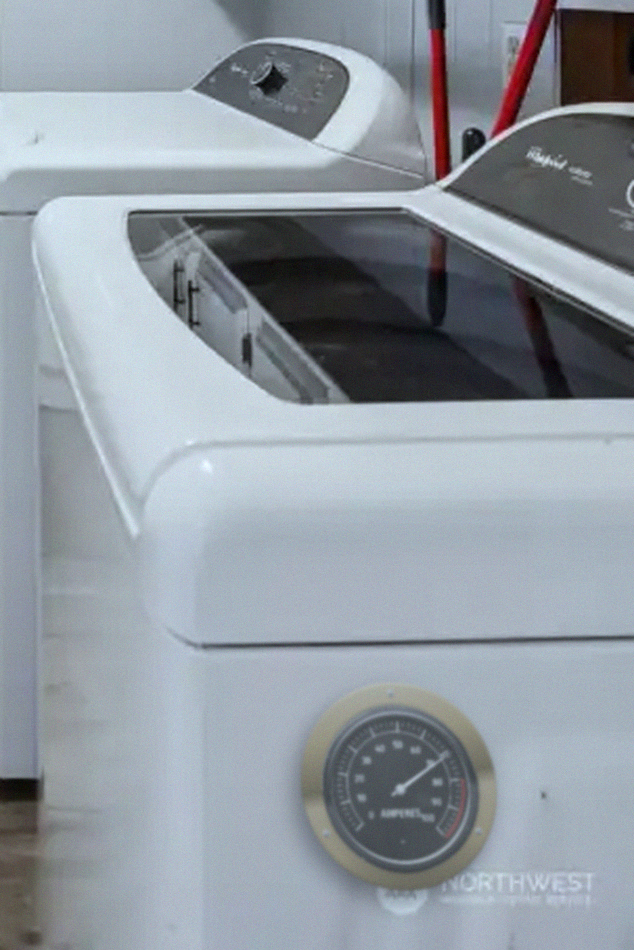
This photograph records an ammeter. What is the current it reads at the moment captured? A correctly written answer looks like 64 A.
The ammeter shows 70 A
